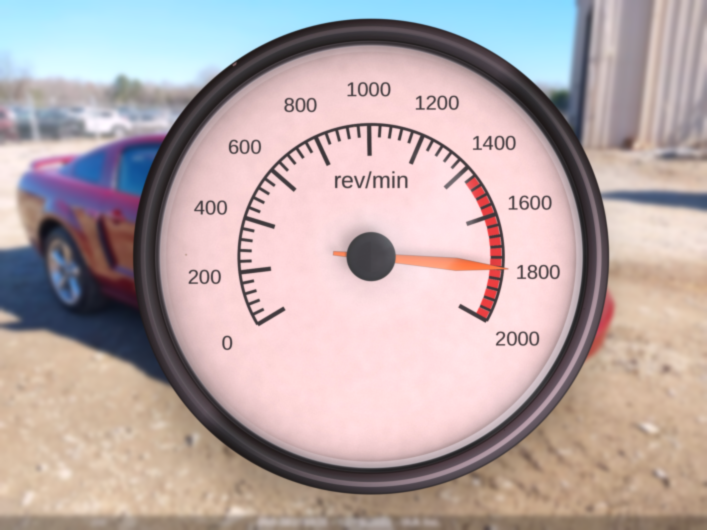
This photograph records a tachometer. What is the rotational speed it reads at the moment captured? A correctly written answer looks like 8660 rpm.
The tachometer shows 1800 rpm
